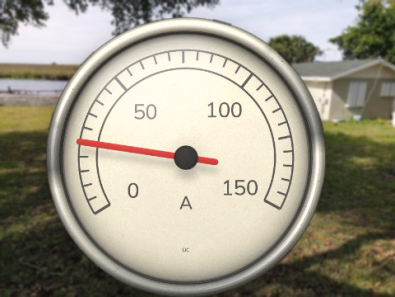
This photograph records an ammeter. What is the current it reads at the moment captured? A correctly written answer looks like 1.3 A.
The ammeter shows 25 A
